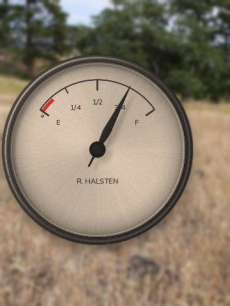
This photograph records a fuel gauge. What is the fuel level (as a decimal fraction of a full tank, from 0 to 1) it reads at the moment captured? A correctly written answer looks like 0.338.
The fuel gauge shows 0.75
